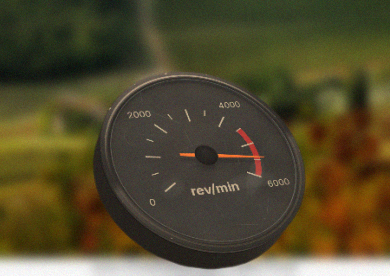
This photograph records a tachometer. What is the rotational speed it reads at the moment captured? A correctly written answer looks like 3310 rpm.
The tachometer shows 5500 rpm
